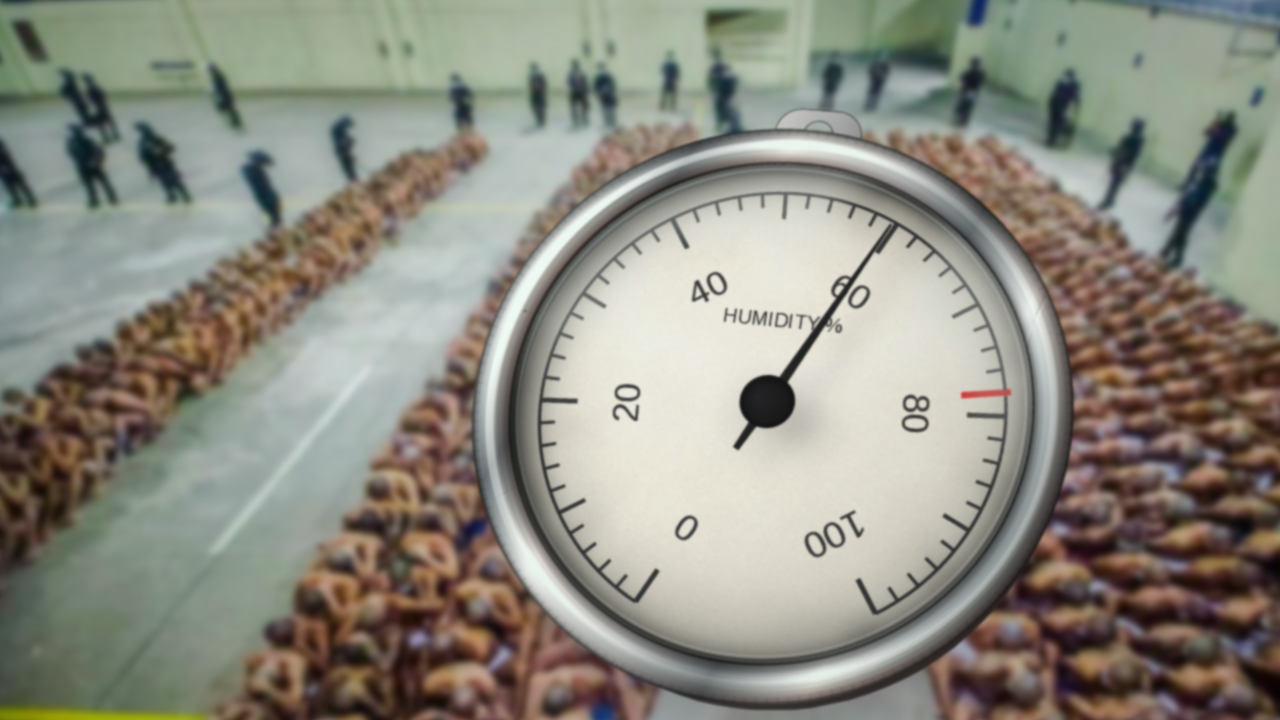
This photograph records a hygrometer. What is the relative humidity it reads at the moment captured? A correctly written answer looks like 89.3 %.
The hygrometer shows 60 %
